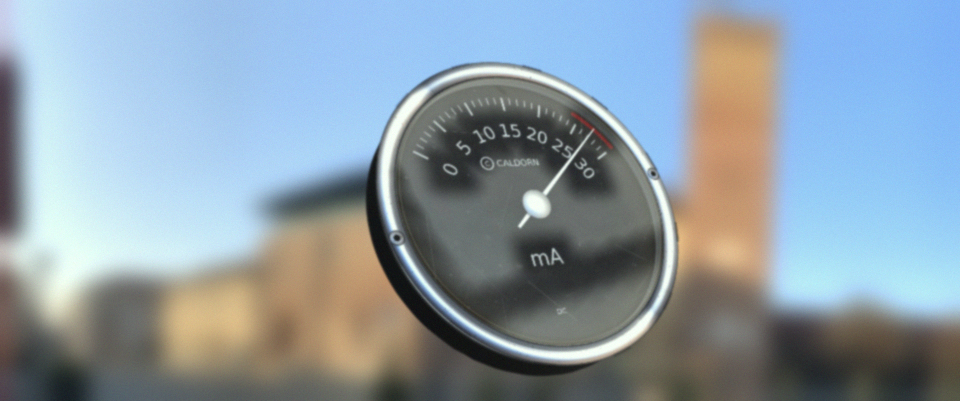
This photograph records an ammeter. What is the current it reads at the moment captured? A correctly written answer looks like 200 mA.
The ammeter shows 27 mA
